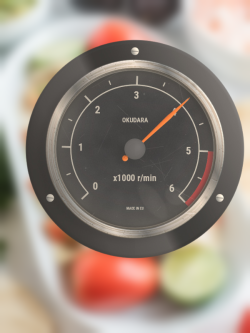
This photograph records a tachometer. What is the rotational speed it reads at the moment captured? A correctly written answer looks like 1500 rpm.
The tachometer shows 4000 rpm
